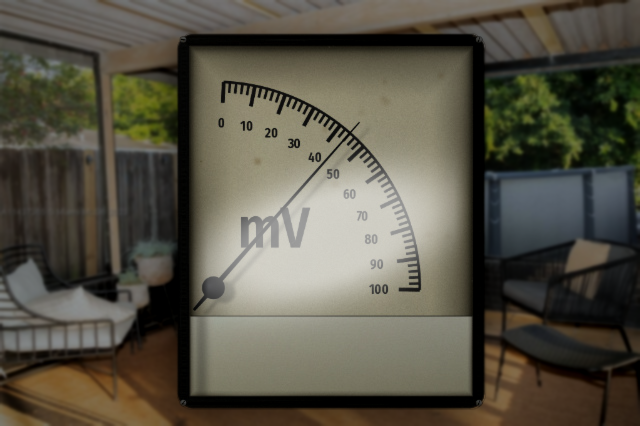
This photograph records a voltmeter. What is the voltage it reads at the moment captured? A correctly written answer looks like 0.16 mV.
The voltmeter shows 44 mV
